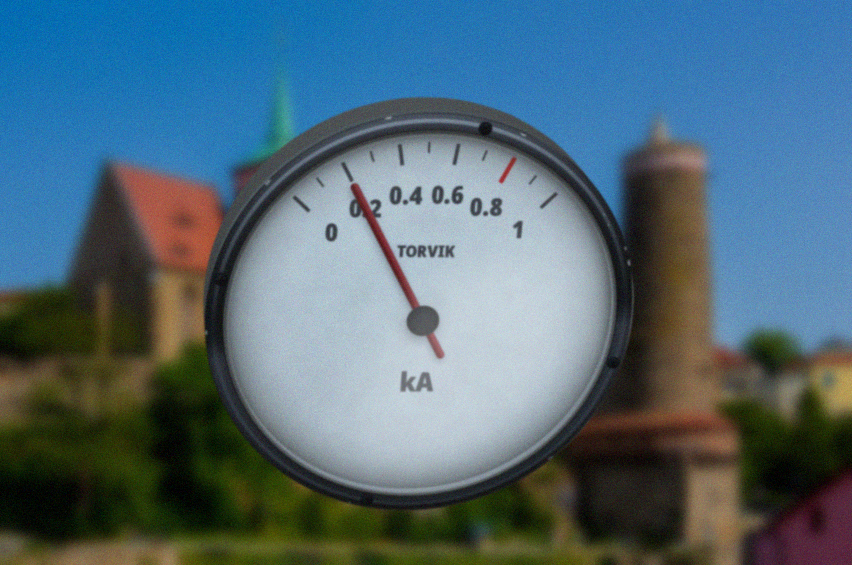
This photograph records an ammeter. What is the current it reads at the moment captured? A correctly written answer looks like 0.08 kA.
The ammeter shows 0.2 kA
